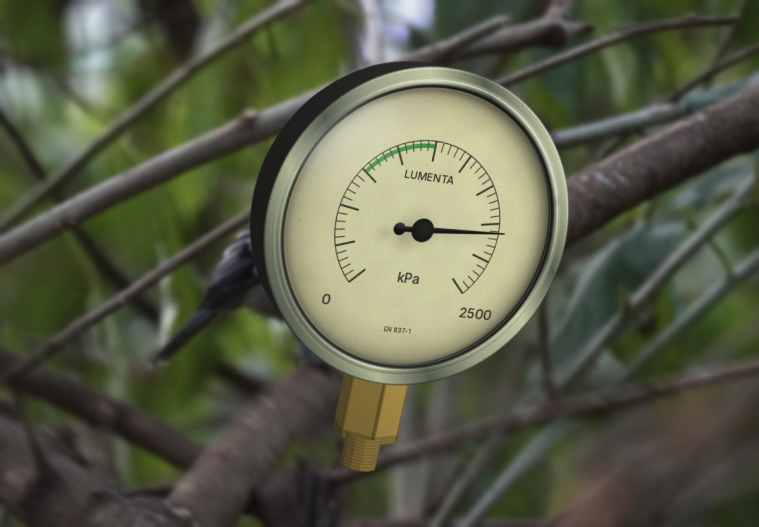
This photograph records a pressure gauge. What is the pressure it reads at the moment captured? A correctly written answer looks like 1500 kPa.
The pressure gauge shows 2050 kPa
